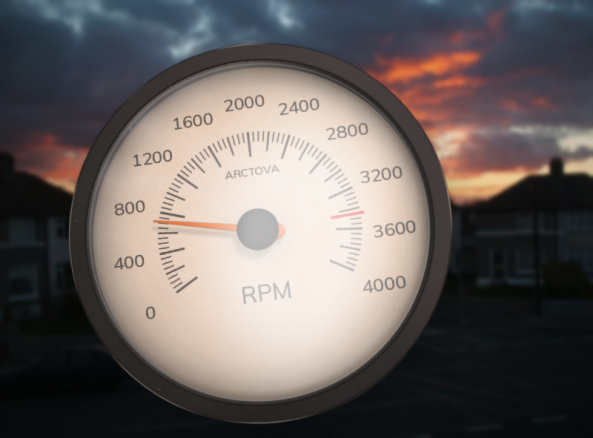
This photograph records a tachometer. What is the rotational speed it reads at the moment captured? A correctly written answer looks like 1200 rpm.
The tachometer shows 700 rpm
